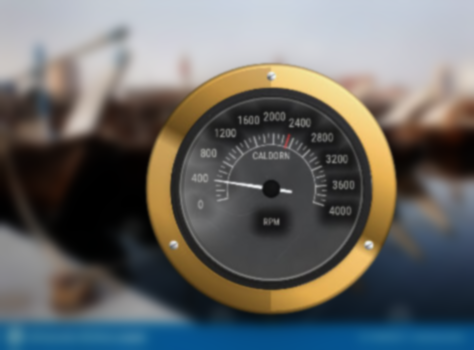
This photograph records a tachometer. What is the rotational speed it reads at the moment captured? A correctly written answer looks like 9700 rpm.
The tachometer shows 400 rpm
